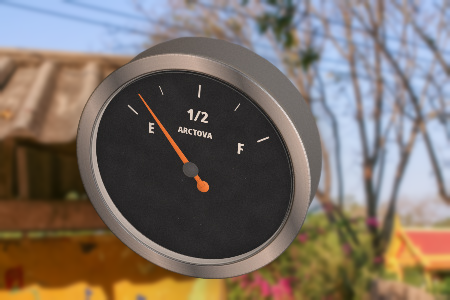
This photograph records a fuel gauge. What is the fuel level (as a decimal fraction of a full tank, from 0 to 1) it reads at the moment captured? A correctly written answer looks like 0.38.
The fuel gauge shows 0.125
